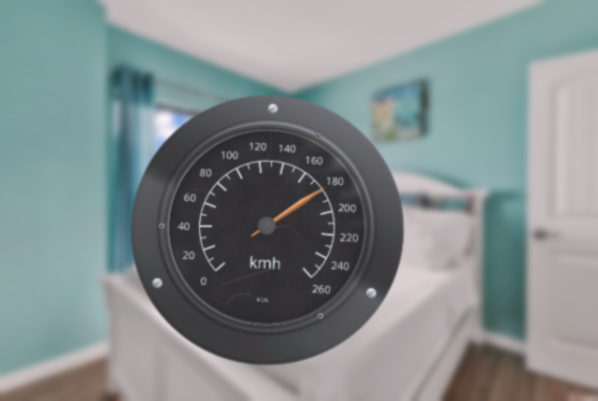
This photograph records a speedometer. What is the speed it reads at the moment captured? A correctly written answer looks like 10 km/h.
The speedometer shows 180 km/h
